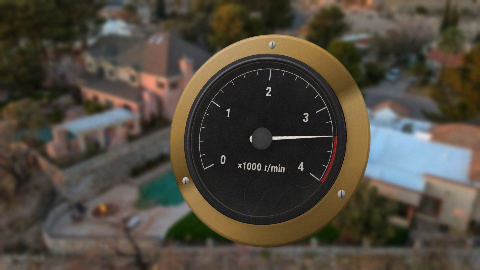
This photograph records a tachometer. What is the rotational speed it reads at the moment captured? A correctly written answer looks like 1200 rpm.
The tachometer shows 3400 rpm
